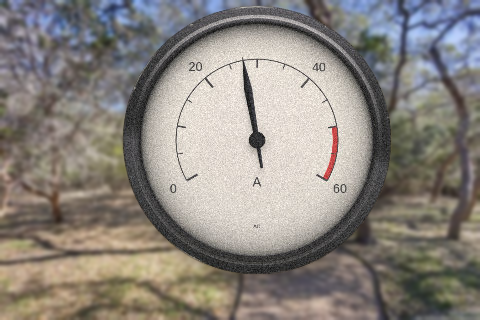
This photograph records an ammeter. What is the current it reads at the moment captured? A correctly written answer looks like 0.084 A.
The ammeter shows 27.5 A
